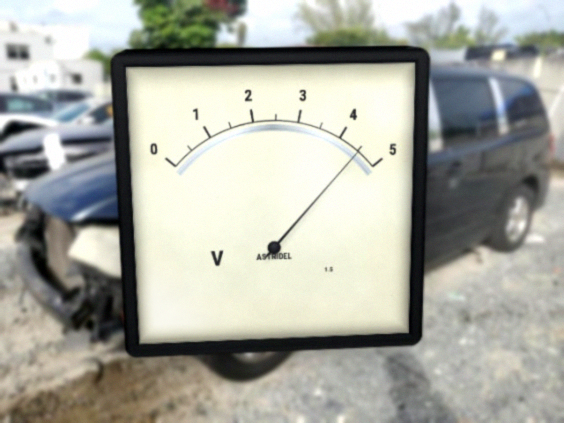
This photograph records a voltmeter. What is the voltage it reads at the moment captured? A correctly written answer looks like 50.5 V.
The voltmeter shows 4.5 V
